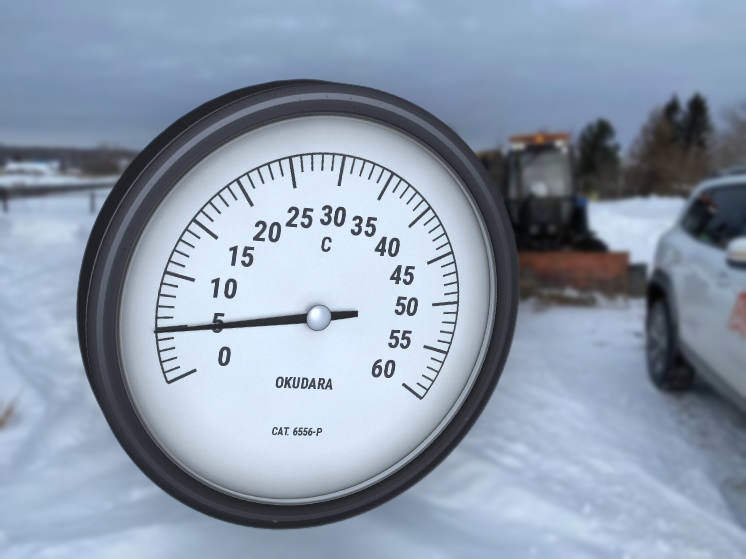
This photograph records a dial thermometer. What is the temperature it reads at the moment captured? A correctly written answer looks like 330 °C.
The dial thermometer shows 5 °C
